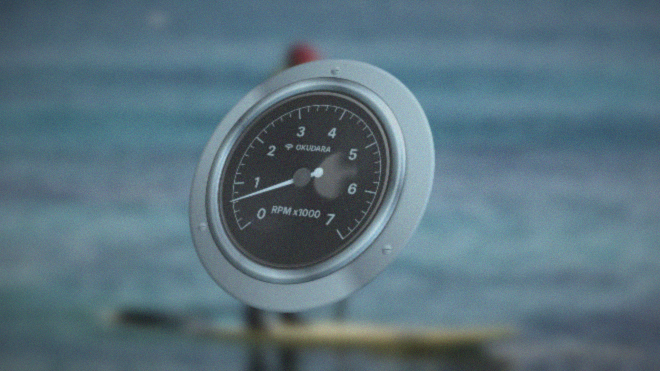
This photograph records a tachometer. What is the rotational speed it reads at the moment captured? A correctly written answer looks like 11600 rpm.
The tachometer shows 600 rpm
